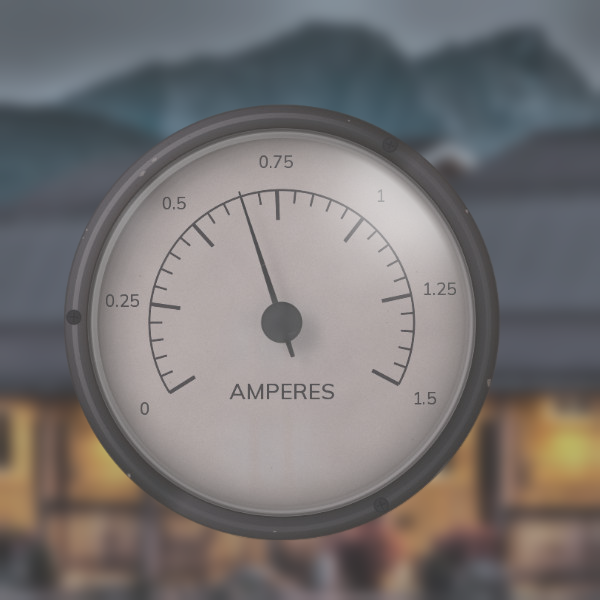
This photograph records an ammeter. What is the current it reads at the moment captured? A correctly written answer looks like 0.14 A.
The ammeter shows 0.65 A
